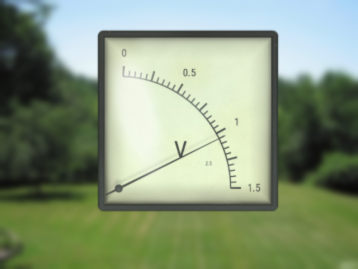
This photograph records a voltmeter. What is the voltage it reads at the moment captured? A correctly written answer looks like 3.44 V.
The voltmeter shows 1.05 V
